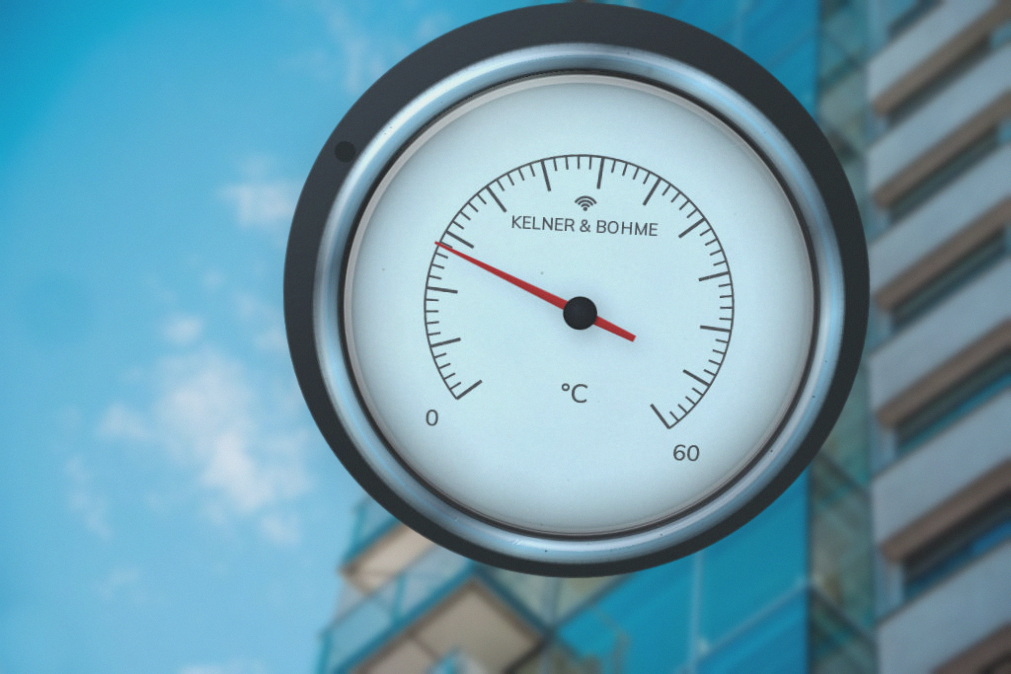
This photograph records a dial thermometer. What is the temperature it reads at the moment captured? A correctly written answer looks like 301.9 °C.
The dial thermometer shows 14 °C
